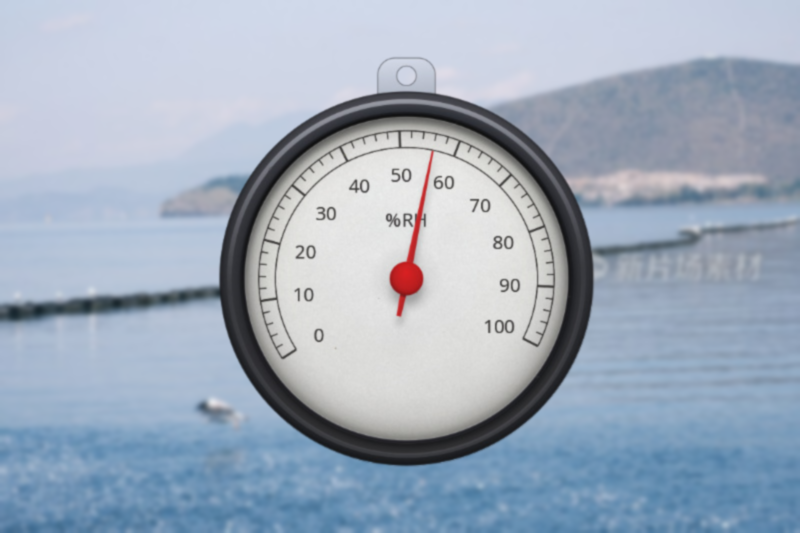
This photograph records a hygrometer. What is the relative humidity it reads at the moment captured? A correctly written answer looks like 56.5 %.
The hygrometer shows 56 %
